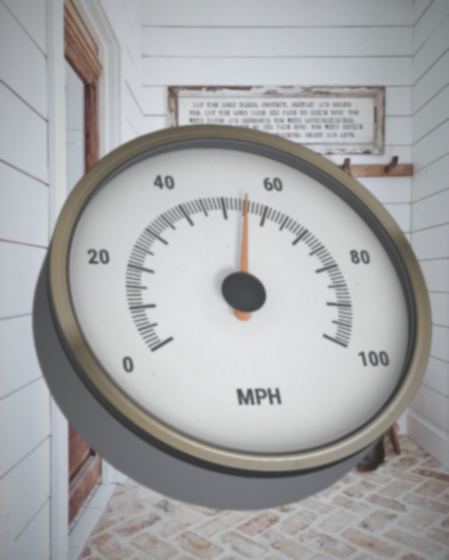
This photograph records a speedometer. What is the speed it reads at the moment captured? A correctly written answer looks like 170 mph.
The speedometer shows 55 mph
